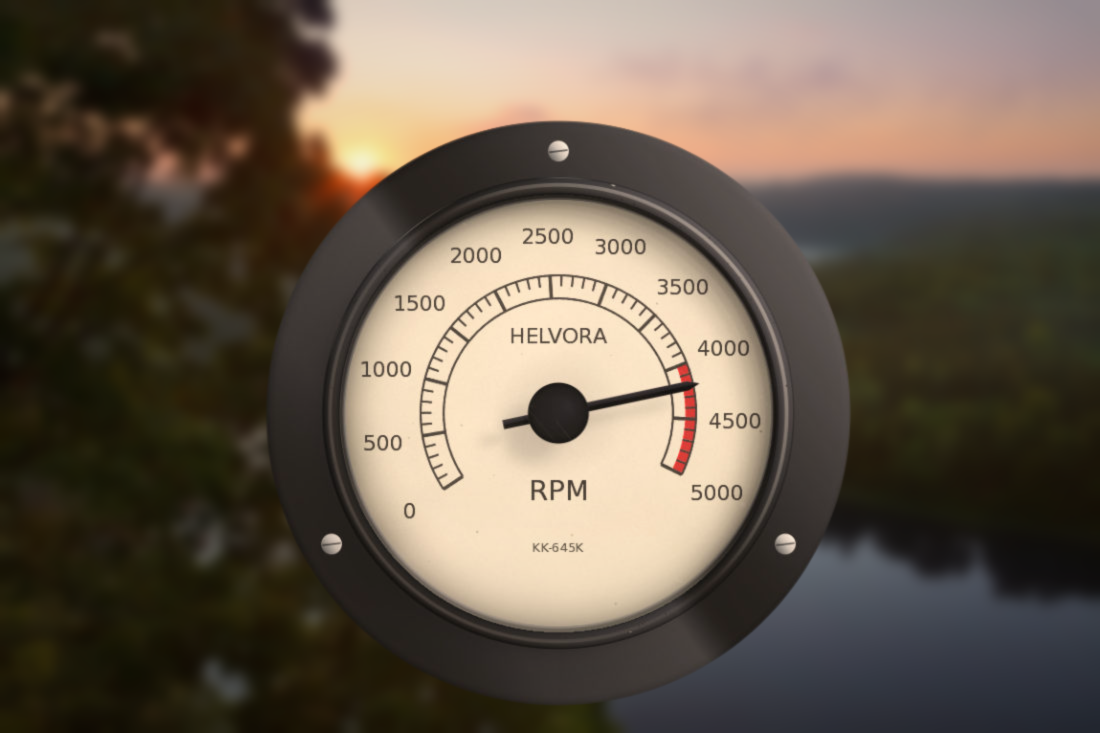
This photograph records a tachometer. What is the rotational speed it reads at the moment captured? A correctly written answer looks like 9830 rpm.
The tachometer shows 4200 rpm
